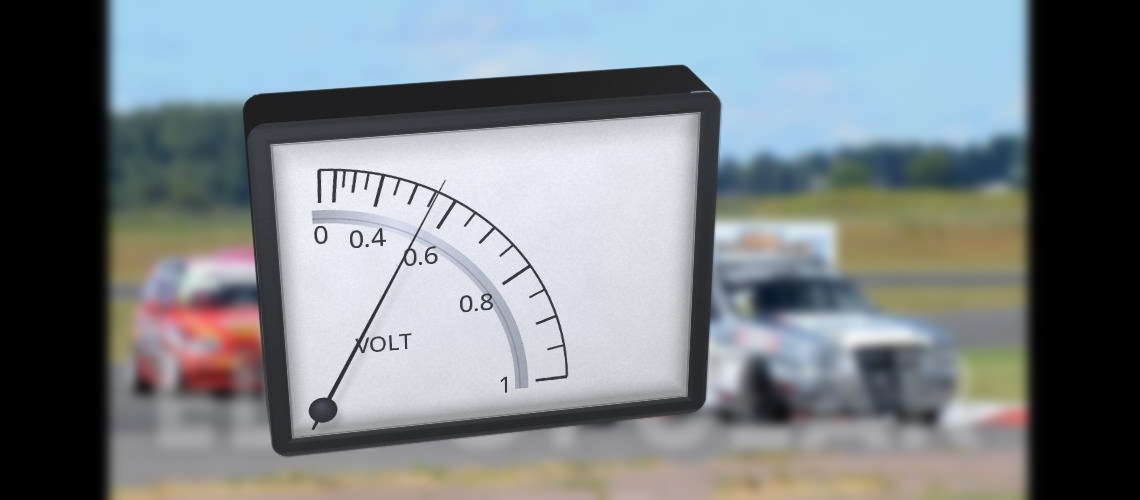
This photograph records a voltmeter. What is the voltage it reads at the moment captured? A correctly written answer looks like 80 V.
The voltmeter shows 0.55 V
